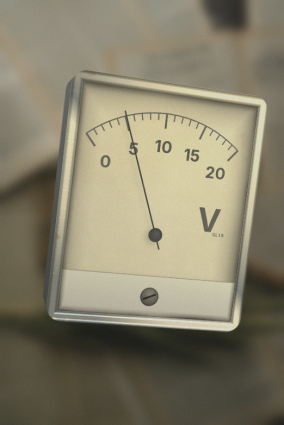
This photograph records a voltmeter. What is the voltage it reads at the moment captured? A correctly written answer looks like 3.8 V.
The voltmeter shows 5 V
